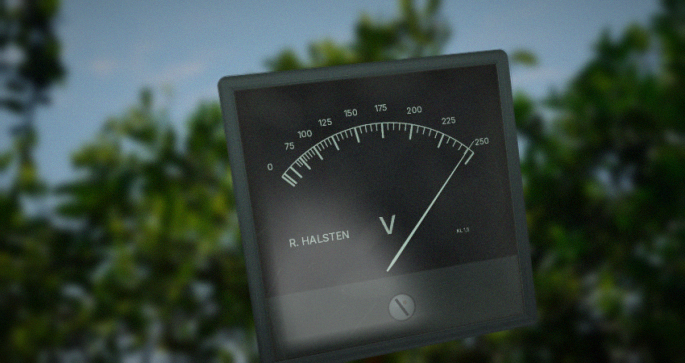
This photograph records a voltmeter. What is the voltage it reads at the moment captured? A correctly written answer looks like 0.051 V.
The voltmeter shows 245 V
